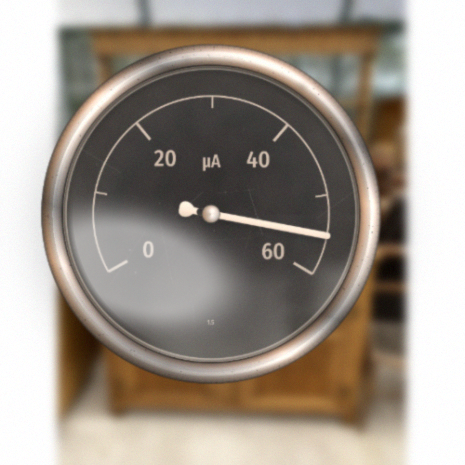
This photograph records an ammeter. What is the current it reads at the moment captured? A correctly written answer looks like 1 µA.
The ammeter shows 55 µA
